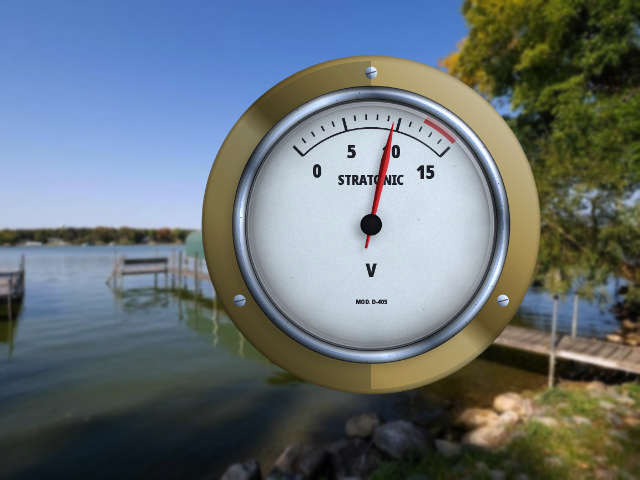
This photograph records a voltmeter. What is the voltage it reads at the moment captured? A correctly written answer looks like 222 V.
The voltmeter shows 9.5 V
